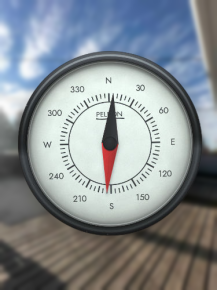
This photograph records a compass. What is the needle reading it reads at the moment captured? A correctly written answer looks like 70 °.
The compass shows 185 °
